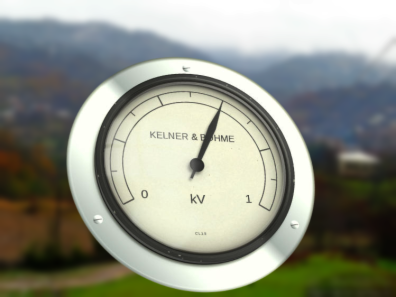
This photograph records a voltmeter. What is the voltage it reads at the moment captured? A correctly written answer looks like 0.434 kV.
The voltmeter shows 0.6 kV
